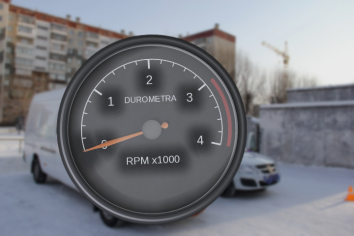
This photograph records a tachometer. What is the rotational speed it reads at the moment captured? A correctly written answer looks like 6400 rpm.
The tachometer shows 0 rpm
